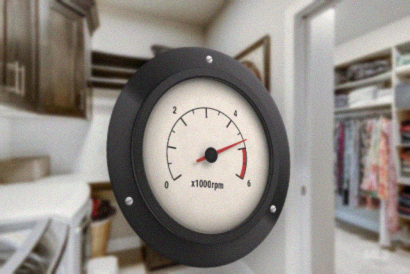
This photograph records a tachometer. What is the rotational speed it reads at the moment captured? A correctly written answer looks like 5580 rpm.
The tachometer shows 4750 rpm
